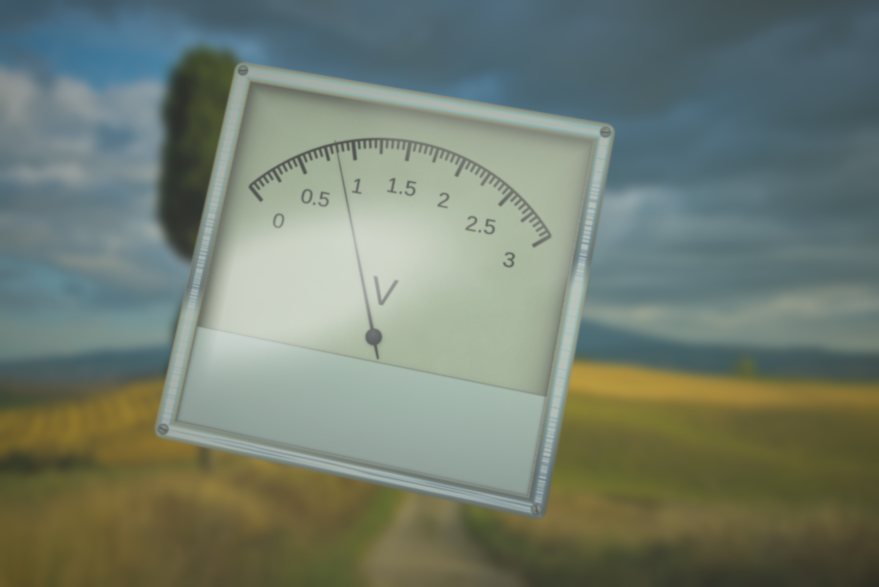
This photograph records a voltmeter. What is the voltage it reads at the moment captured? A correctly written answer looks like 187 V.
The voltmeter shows 0.85 V
